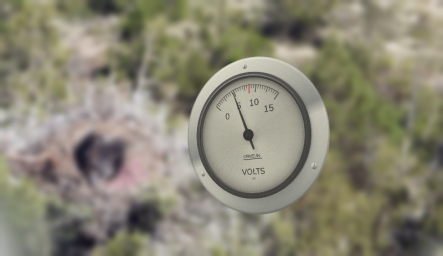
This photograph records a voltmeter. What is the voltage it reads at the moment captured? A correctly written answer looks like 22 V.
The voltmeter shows 5 V
